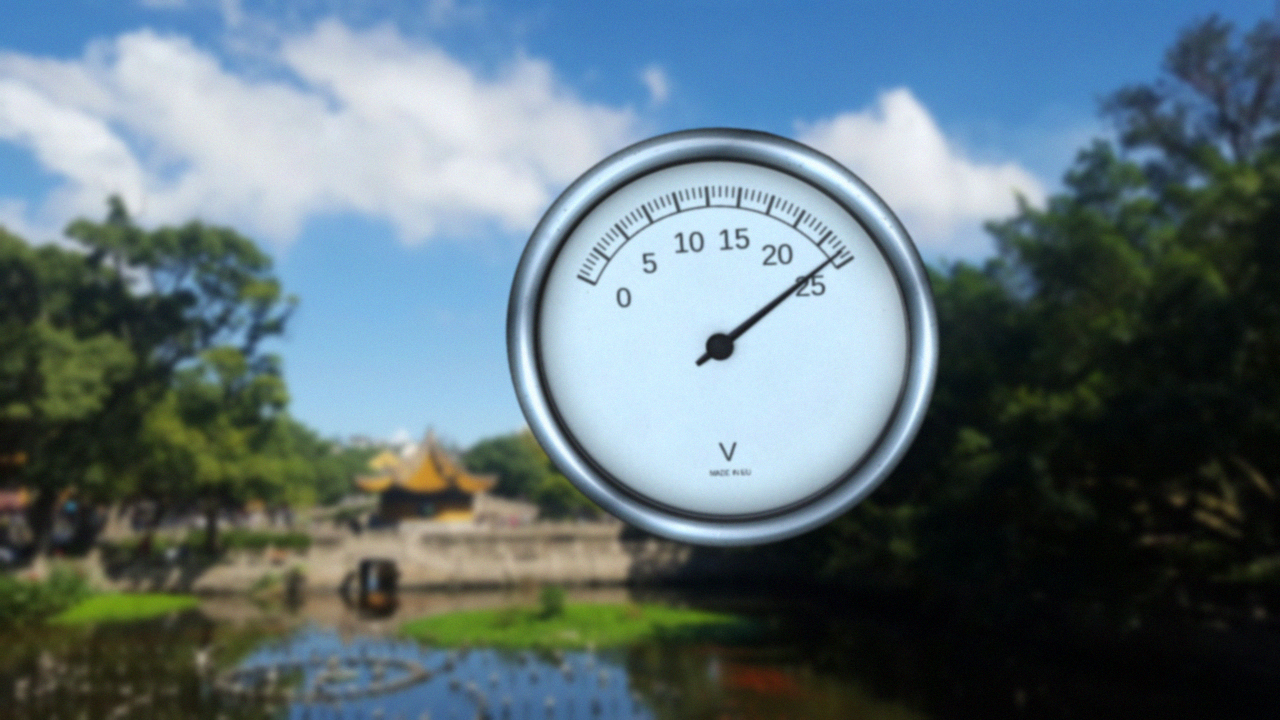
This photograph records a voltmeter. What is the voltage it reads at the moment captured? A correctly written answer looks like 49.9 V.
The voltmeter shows 24 V
